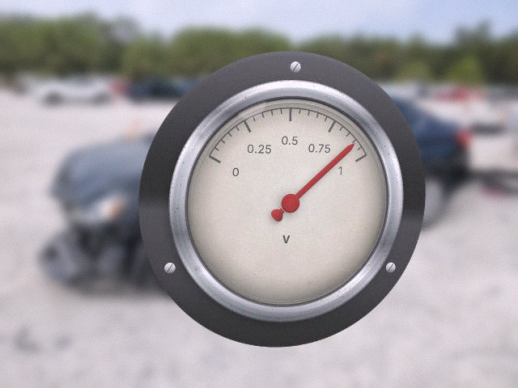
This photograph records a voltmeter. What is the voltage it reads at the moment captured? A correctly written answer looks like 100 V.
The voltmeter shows 0.9 V
